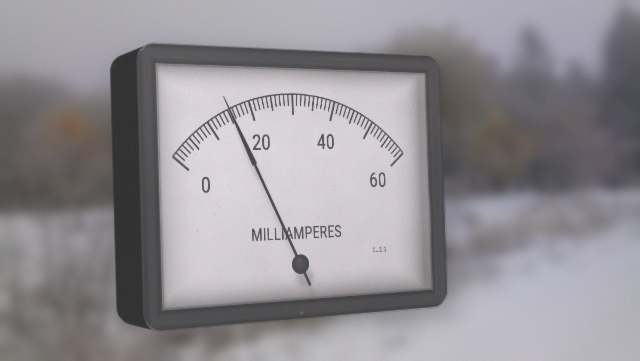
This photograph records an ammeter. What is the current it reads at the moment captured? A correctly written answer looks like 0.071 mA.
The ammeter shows 15 mA
